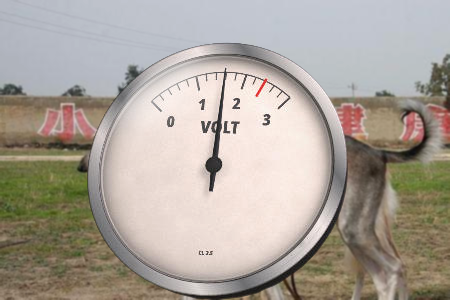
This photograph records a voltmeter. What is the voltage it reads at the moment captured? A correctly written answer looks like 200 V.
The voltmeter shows 1.6 V
